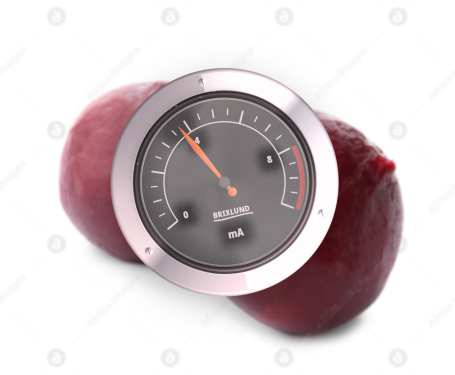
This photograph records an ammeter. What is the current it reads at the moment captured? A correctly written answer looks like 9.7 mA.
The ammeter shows 3.75 mA
